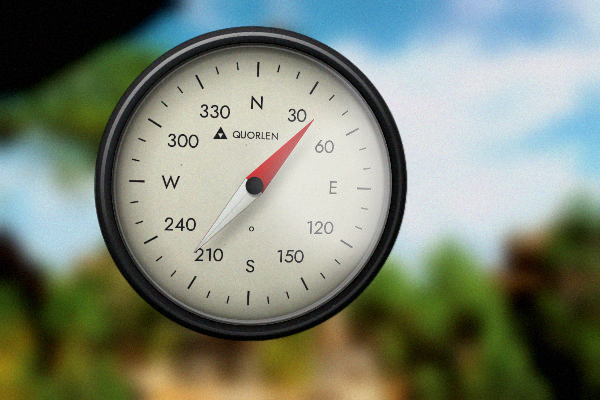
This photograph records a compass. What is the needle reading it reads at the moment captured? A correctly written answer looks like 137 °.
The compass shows 40 °
